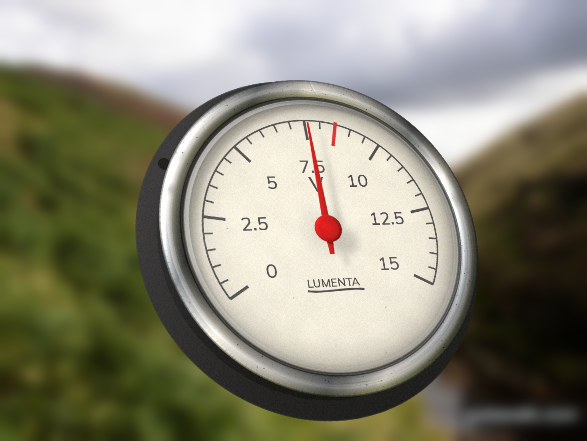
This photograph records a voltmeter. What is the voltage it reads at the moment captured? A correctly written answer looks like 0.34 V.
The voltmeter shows 7.5 V
